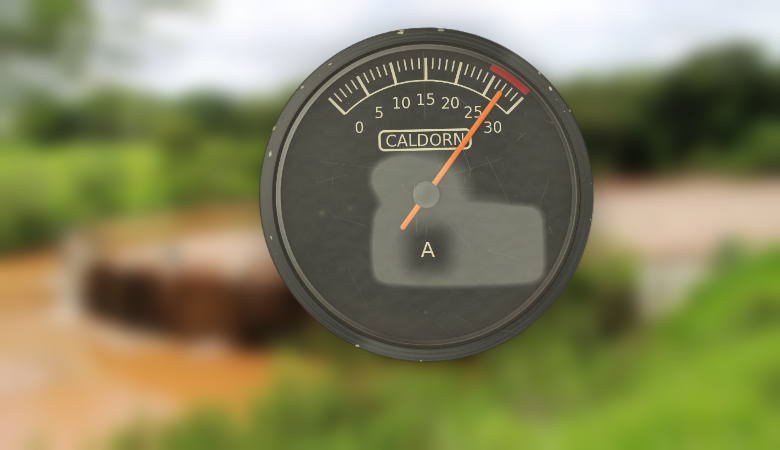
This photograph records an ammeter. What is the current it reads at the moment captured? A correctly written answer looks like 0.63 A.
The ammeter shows 27 A
